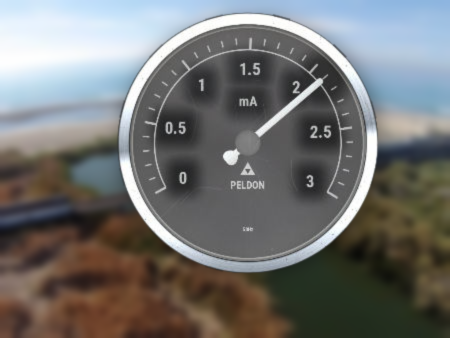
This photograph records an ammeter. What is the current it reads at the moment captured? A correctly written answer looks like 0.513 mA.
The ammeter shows 2.1 mA
